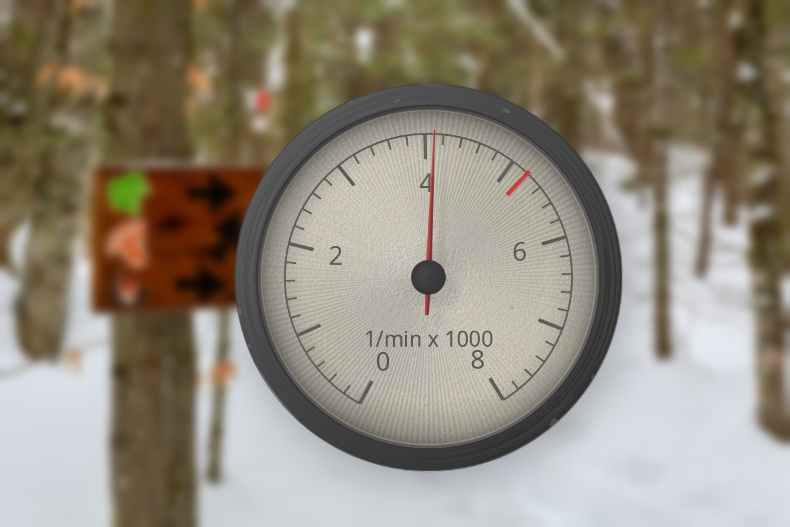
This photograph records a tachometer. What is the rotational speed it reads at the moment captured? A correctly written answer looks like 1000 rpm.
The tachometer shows 4100 rpm
